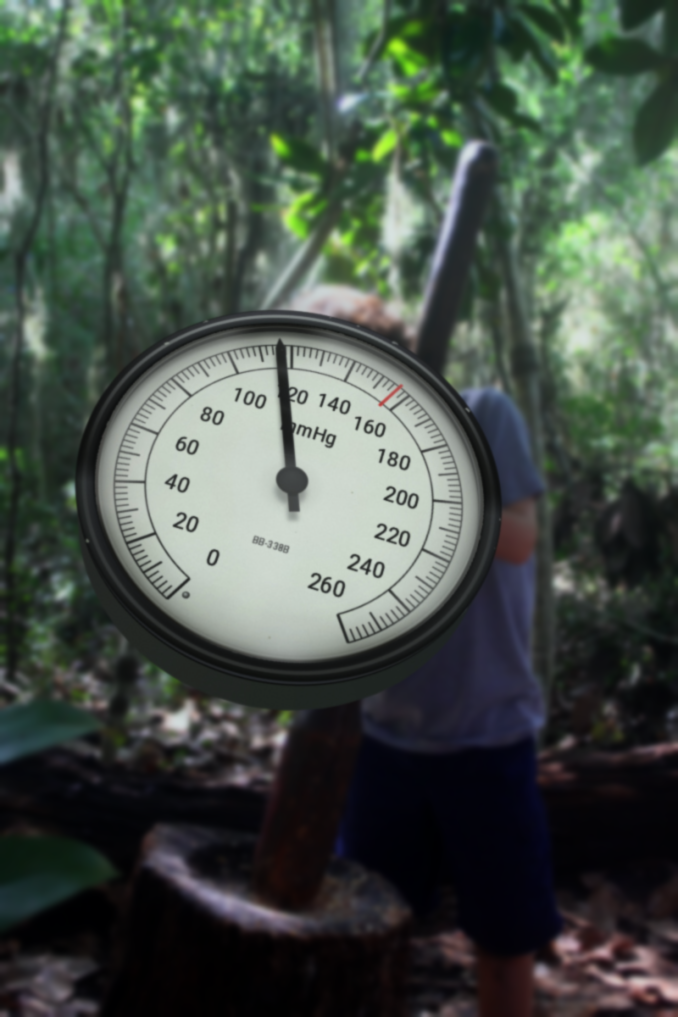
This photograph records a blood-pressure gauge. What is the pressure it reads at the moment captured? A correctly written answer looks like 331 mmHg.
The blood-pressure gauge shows 116 mmHg
